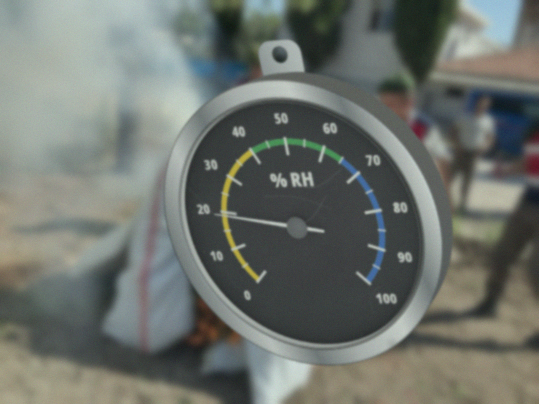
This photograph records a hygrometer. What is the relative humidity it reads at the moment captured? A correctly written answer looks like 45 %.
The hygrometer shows 20 %
